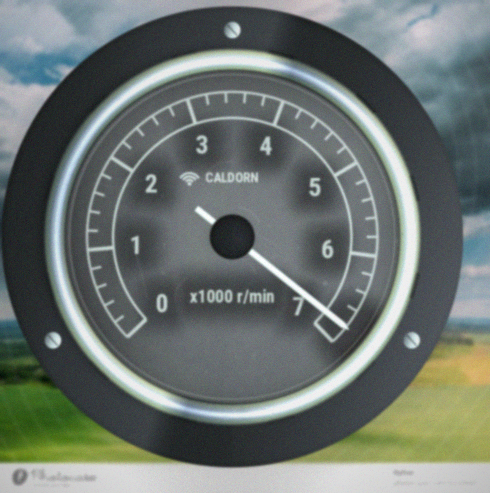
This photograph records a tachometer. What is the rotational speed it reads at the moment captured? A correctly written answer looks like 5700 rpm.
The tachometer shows 6800 rpm
